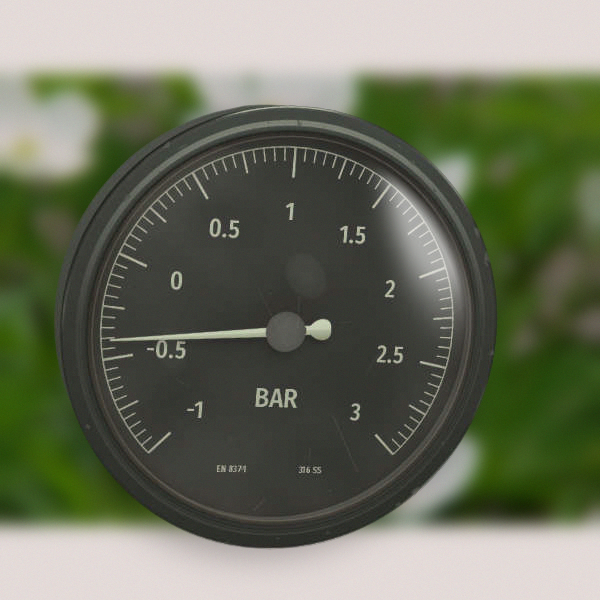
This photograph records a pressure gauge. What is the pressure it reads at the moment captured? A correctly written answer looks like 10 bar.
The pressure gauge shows -0.4 bar
